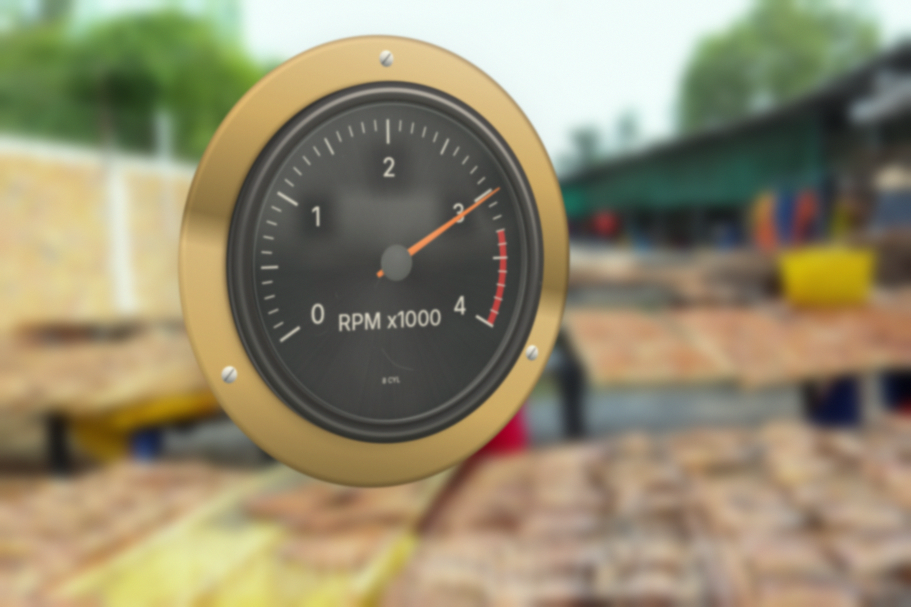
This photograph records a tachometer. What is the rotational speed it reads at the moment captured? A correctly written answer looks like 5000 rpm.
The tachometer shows 3000 rpm
